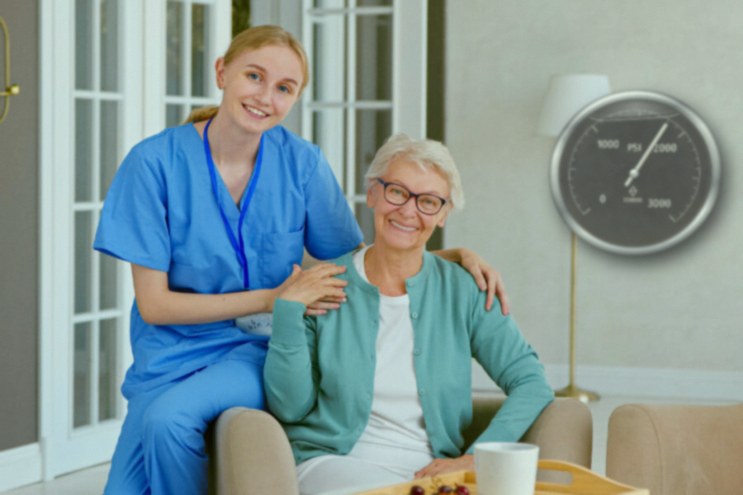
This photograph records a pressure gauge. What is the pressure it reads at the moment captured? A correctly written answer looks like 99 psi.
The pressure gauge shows 1800 psi
